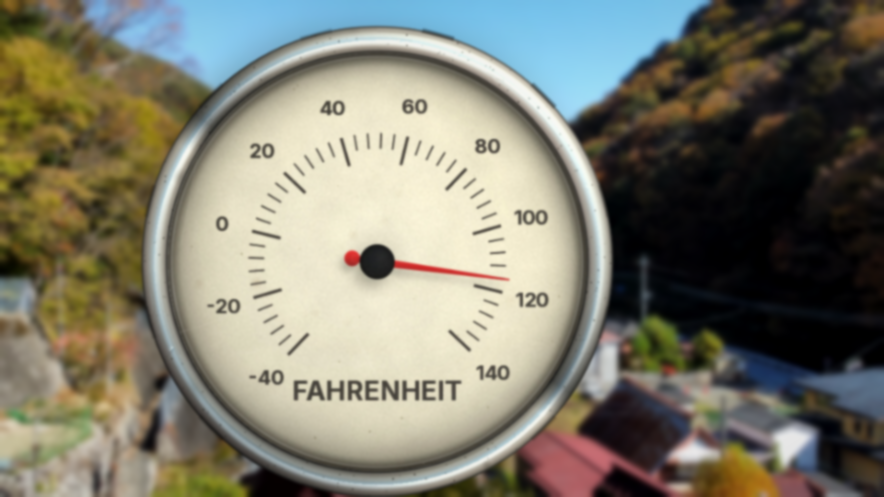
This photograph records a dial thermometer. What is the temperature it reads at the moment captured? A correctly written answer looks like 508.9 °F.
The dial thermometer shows 116 °F
